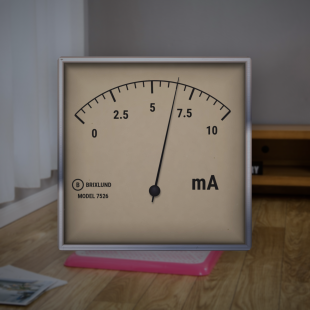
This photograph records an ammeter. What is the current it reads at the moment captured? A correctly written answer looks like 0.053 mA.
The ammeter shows 6.5 mA
